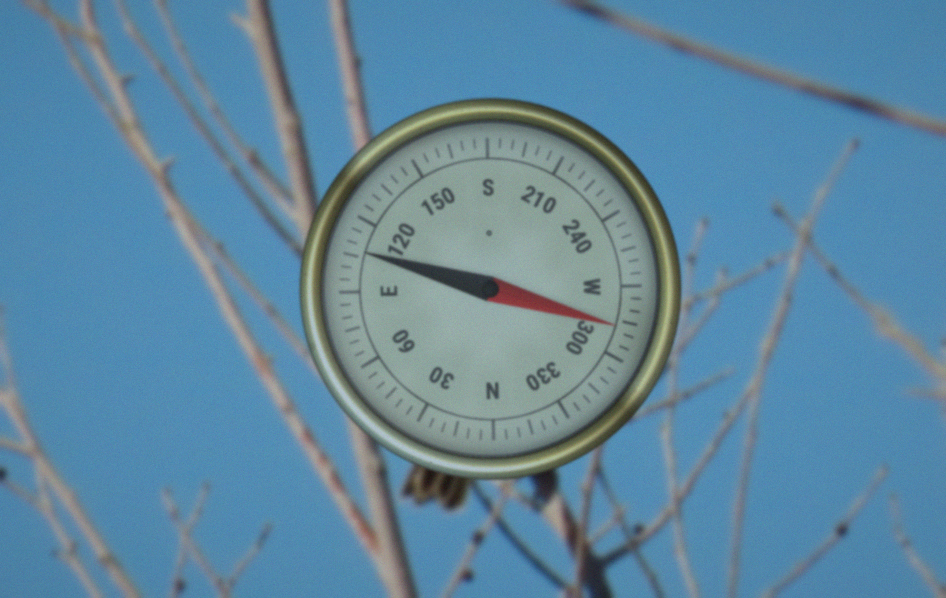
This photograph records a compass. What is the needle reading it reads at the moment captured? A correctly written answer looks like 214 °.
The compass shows 287.5 °
